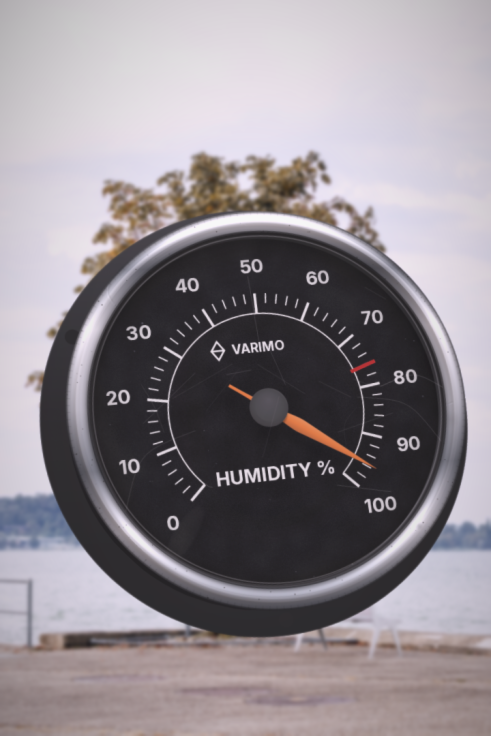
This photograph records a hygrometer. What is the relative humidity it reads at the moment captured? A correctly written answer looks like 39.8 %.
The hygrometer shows 96 %
